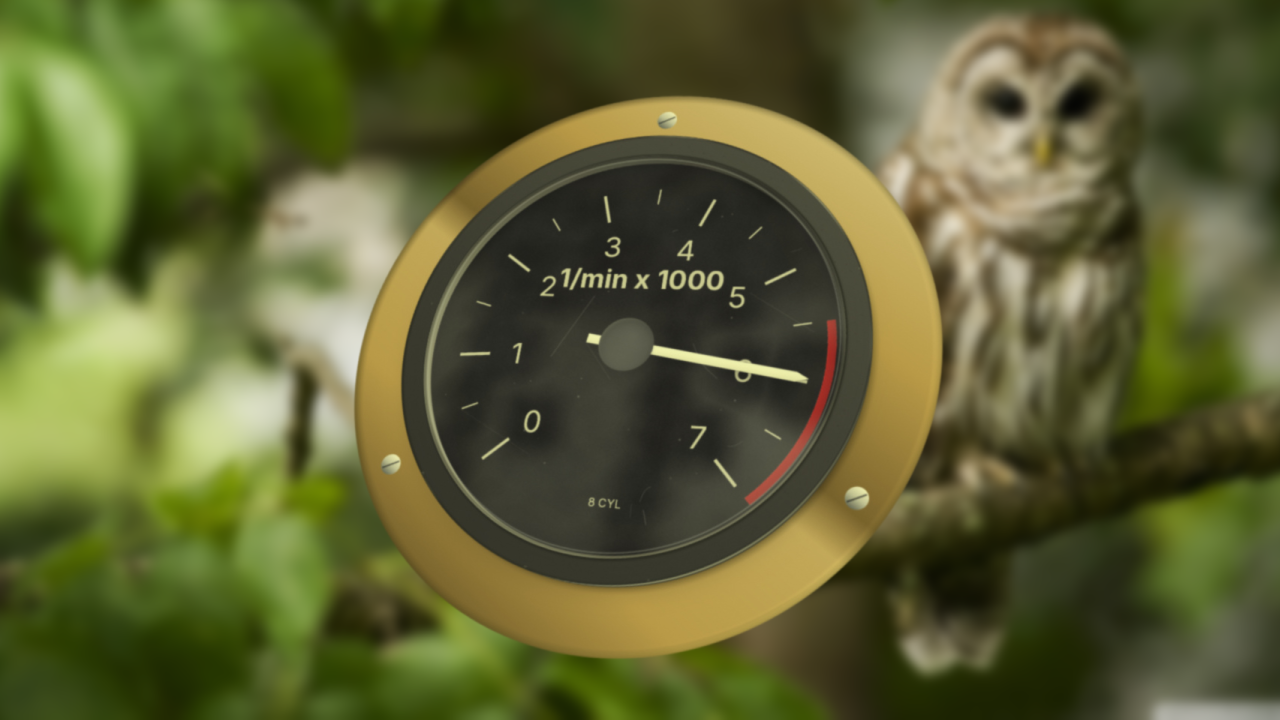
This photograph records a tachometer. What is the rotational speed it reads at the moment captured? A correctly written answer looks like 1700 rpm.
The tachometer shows 6000 rpm
